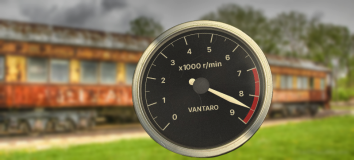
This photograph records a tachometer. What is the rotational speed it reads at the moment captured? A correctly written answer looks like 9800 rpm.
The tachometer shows 8500 rpm
